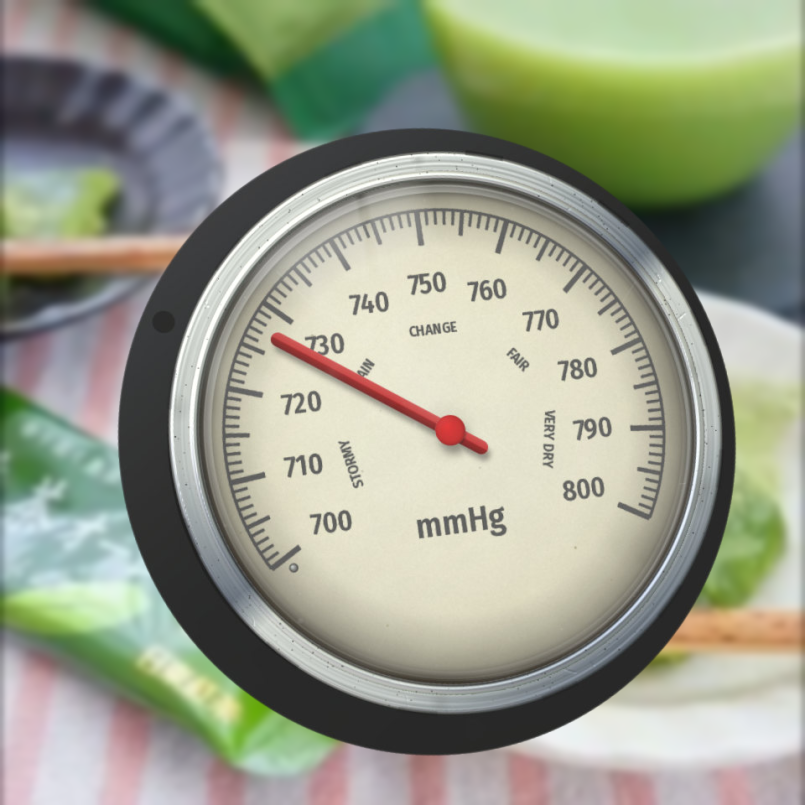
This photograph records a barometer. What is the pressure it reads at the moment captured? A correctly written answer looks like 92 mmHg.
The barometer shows 727 mmHg
